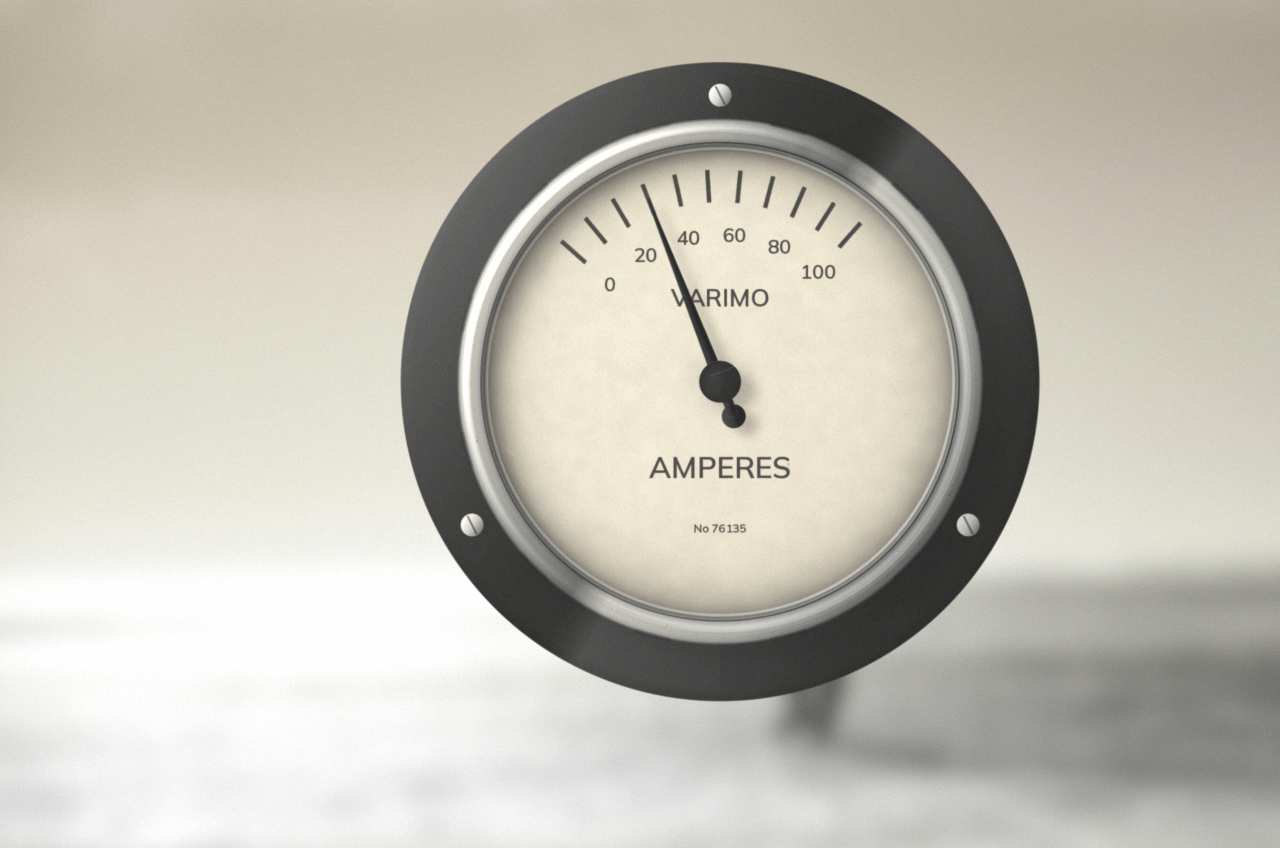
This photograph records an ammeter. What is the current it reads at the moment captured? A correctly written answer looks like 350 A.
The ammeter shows 30 A
